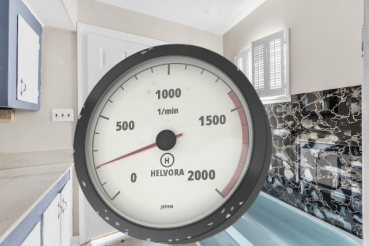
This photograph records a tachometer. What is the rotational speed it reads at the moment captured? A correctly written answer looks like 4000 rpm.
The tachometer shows 200 rpm
